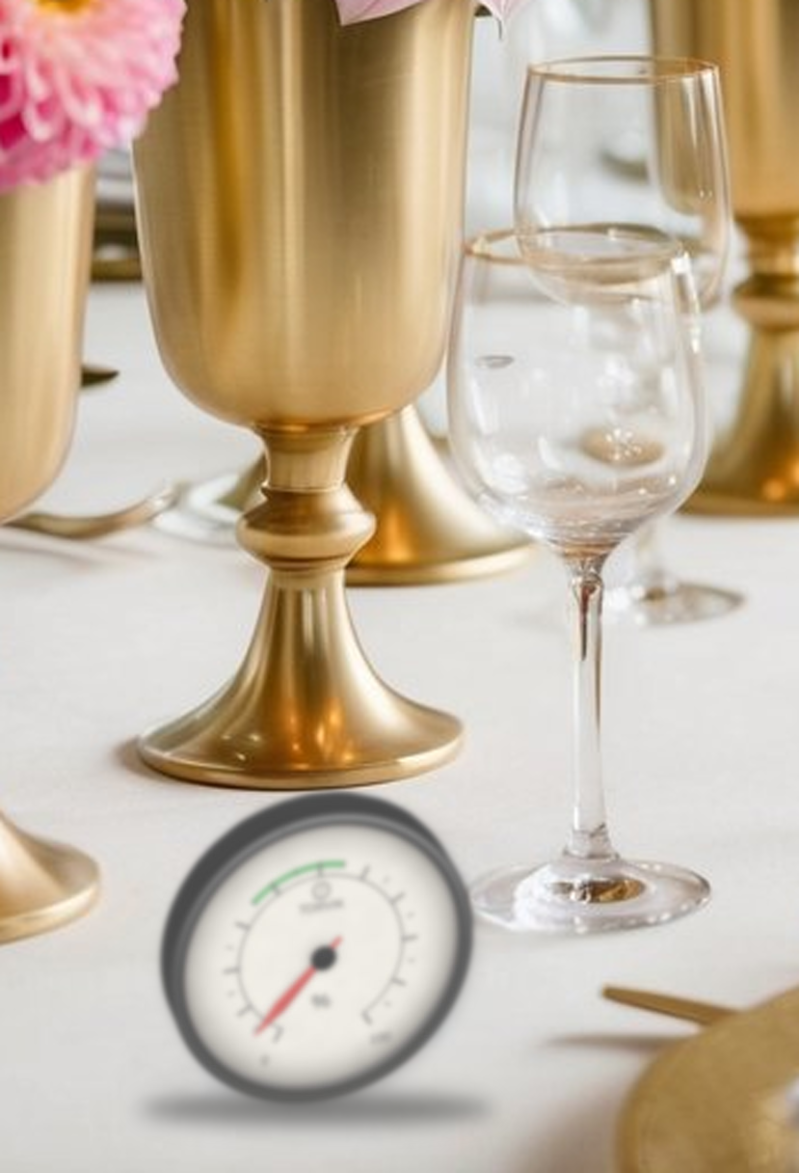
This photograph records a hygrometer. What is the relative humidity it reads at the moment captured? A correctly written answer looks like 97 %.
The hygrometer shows 5 %
